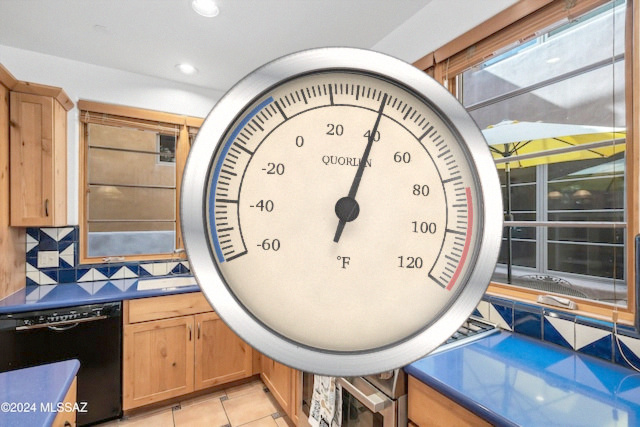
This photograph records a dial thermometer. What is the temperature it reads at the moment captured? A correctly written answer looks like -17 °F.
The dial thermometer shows 40 °F
